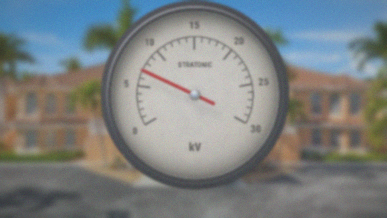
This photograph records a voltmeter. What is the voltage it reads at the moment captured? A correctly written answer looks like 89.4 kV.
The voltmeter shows 7 kV
